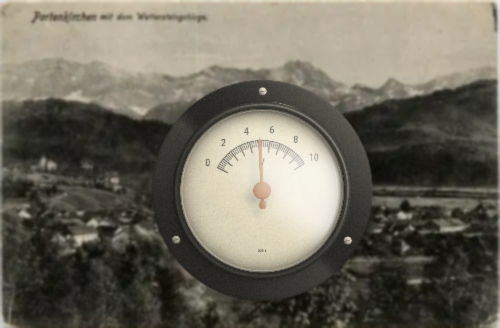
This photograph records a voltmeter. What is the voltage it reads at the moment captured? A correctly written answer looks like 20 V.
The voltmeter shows 5 V
